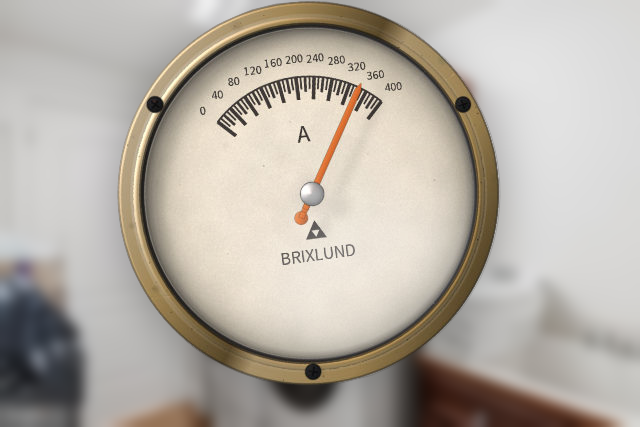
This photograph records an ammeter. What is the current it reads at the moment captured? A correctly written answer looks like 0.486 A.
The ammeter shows 340 A
